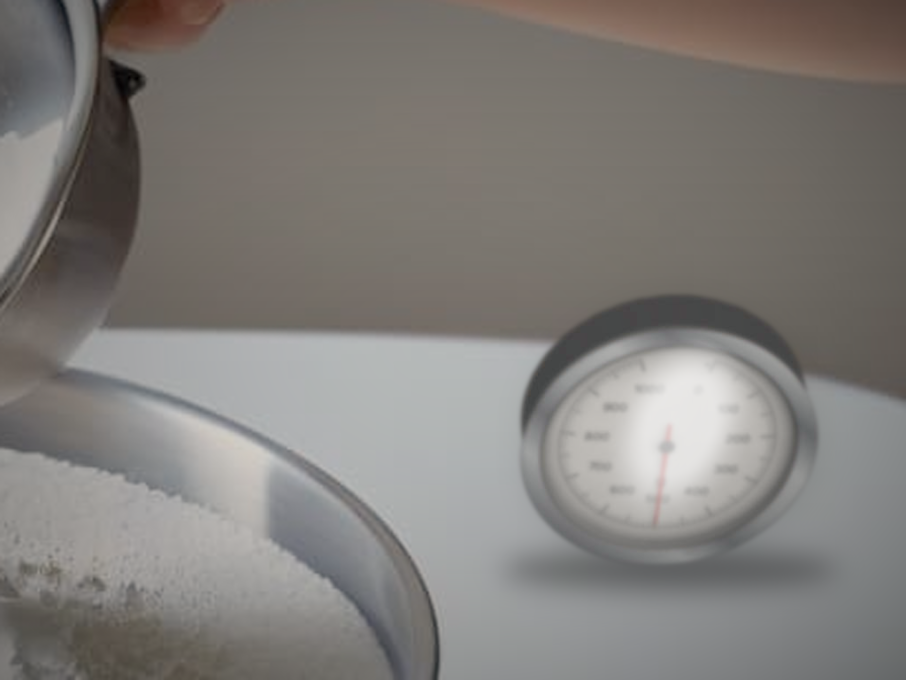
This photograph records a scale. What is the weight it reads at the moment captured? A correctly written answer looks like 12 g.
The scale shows 500 g
